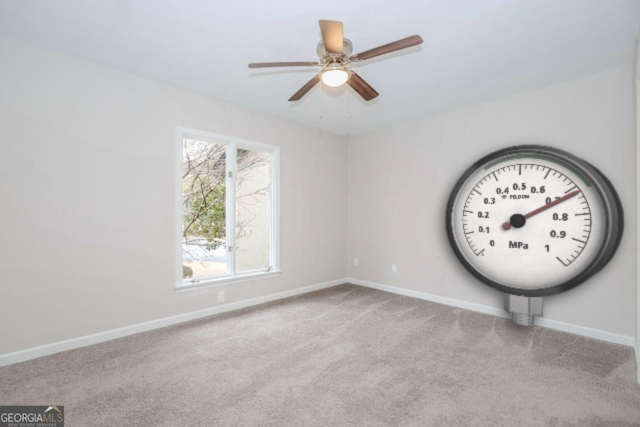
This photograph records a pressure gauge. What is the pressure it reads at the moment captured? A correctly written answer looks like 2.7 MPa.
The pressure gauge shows 0.72 MPa
